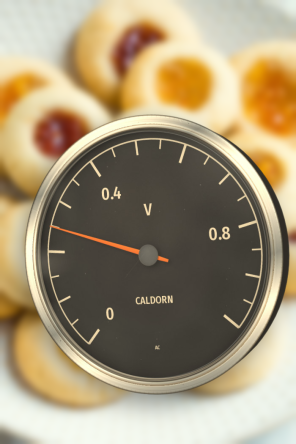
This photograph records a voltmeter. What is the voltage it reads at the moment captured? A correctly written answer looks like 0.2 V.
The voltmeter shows 0.25 V
